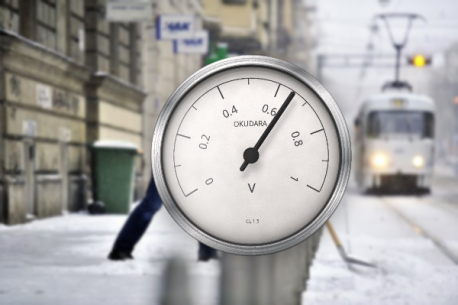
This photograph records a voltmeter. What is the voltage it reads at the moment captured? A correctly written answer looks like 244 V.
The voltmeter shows 0.65 V
